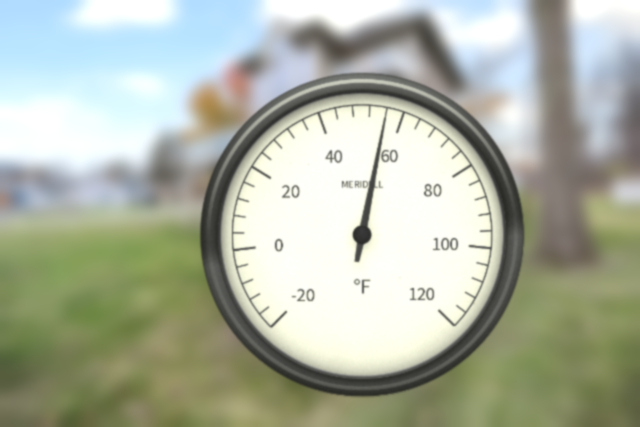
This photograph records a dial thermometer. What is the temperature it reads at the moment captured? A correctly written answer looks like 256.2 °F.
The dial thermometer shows 56 °F
